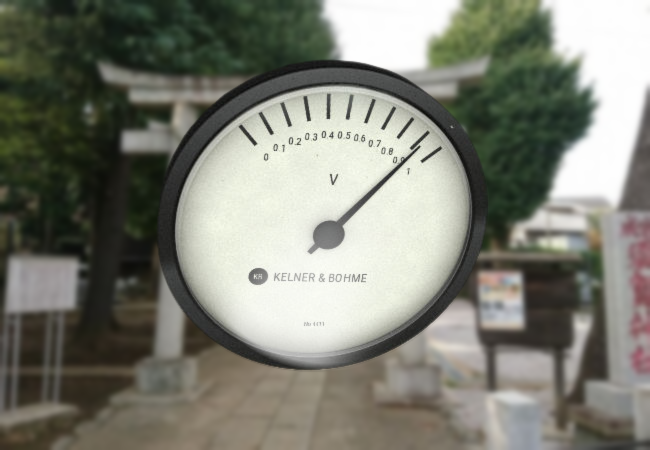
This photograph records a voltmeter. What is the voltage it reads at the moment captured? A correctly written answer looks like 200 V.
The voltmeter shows 0.9 V
